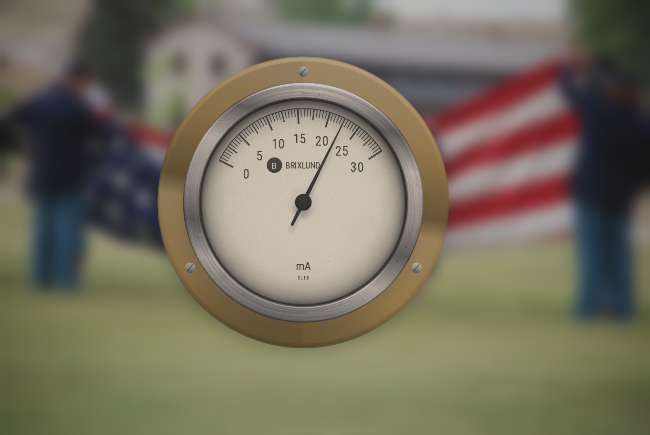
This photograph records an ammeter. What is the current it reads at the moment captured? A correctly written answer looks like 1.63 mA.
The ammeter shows 22.5 mA
